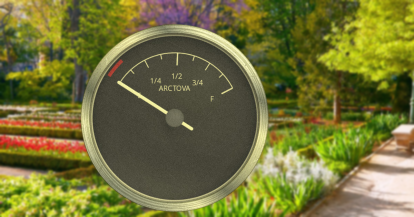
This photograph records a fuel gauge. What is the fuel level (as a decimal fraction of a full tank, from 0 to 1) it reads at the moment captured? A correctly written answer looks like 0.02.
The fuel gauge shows 0
